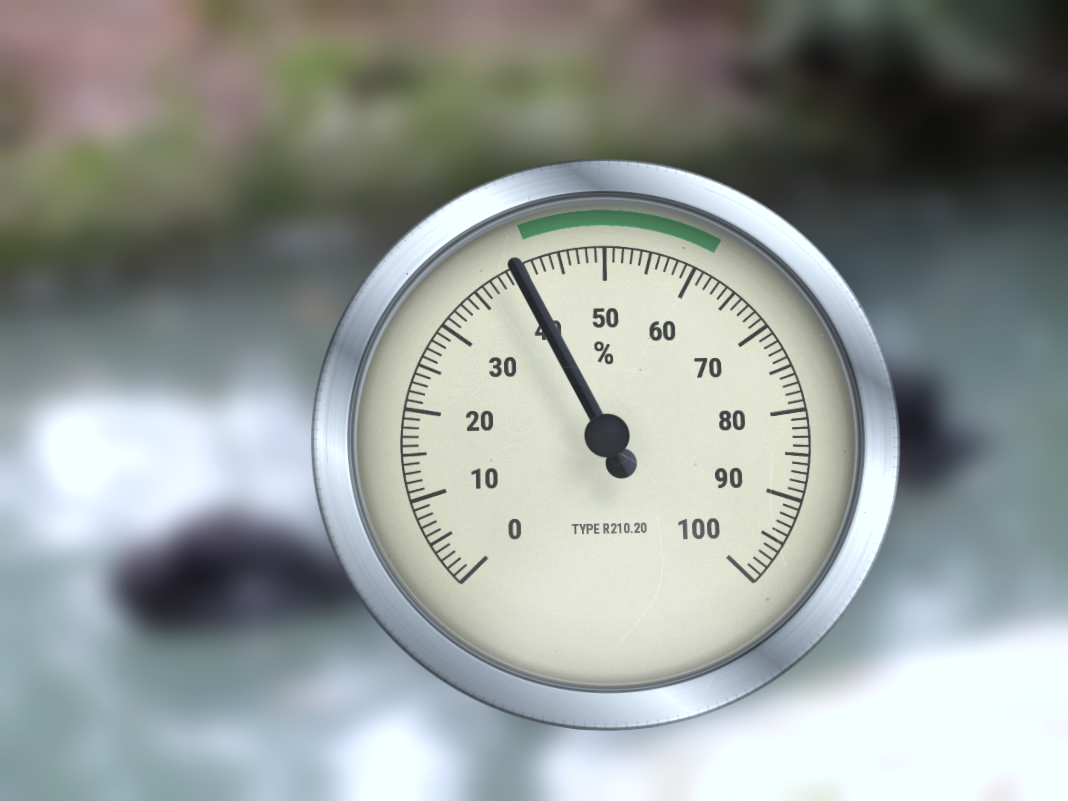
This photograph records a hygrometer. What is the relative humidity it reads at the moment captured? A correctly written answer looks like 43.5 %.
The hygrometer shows 40 %
